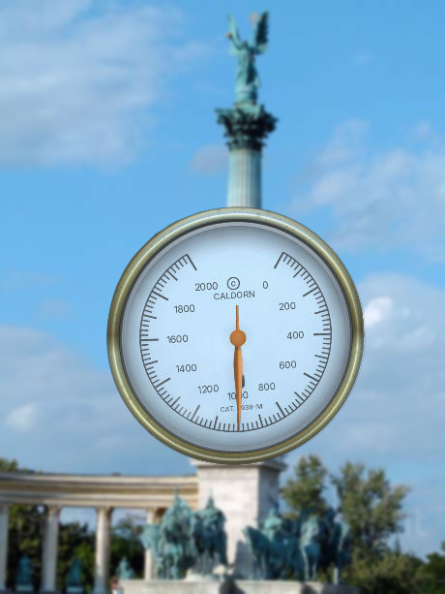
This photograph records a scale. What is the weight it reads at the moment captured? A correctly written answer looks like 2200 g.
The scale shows 1000 g
